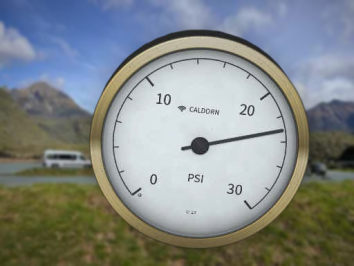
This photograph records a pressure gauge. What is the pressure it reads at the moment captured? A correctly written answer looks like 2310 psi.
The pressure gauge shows 23 psi
